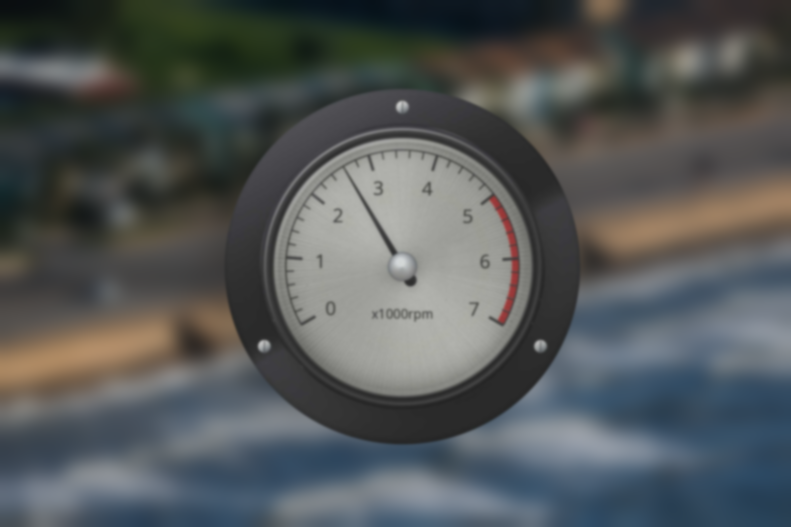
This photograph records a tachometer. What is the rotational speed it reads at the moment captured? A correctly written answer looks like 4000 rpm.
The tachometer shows 2600 rpm
